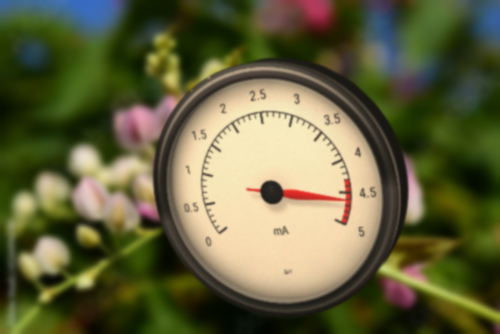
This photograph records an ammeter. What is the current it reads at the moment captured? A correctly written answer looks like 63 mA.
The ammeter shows 4.6 mA
